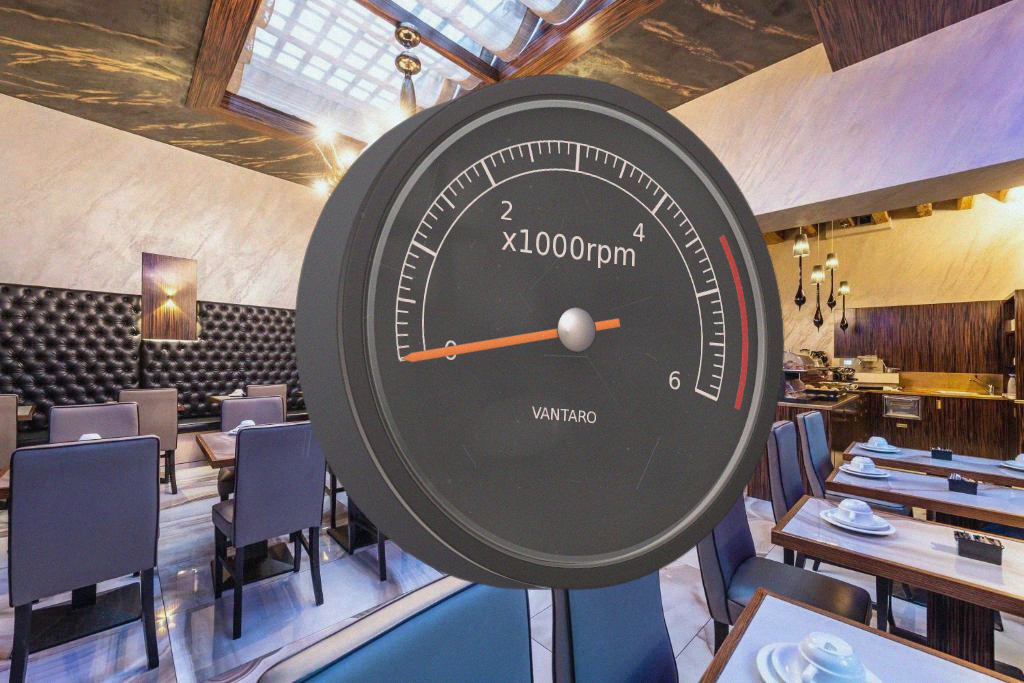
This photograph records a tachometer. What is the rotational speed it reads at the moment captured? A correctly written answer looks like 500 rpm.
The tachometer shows 0 rpm
